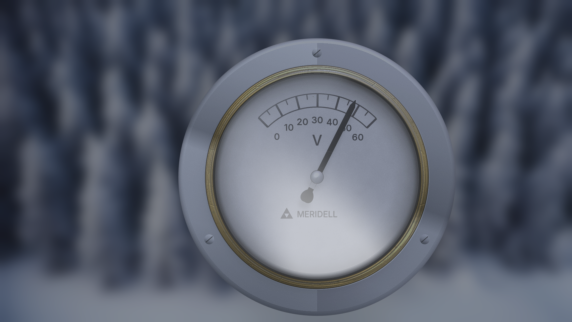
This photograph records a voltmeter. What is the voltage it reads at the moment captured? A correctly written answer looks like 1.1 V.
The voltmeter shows 47.5 V
